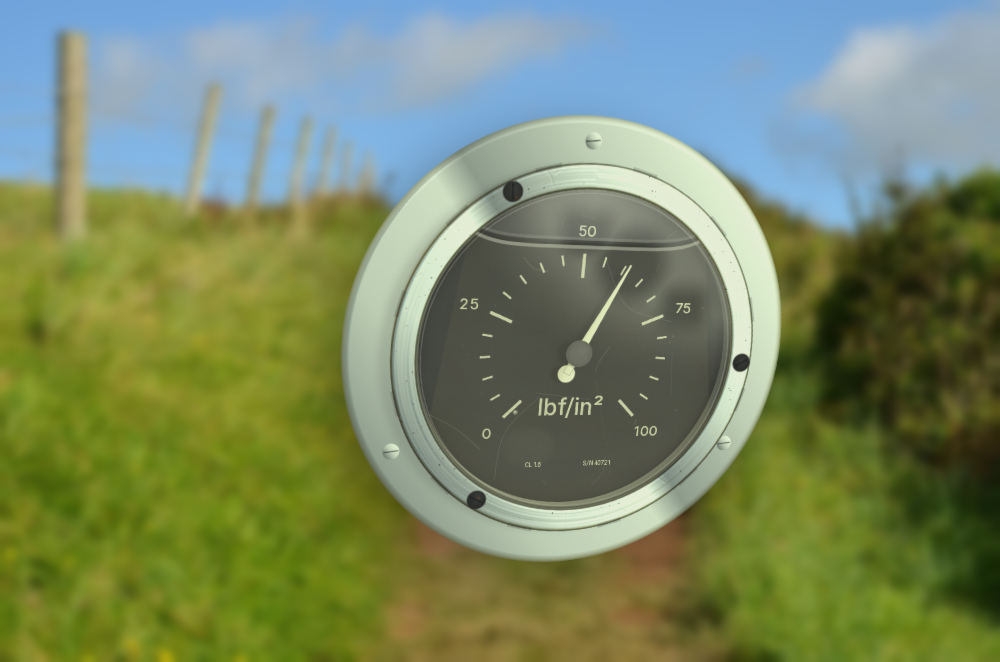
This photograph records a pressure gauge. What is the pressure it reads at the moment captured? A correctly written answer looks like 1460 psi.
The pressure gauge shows 60 psi
